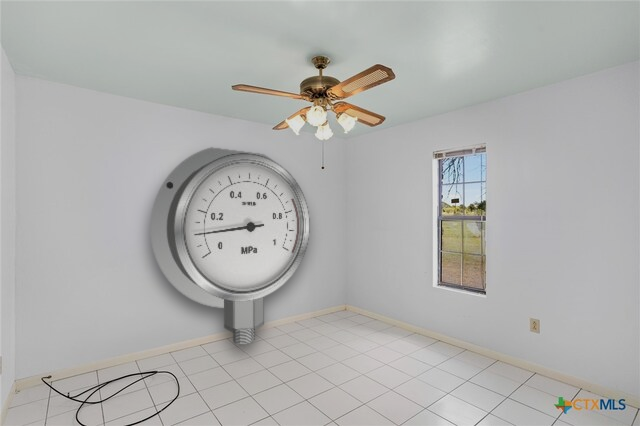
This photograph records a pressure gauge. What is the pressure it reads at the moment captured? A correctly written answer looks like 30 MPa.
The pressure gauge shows 0.1 MPa
